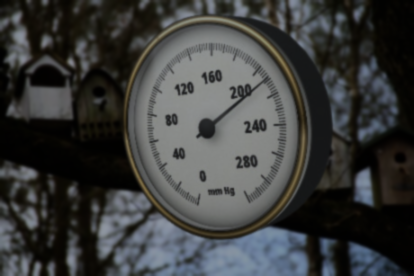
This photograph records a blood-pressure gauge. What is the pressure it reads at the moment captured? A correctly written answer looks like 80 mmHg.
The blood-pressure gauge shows 210 mmHg
